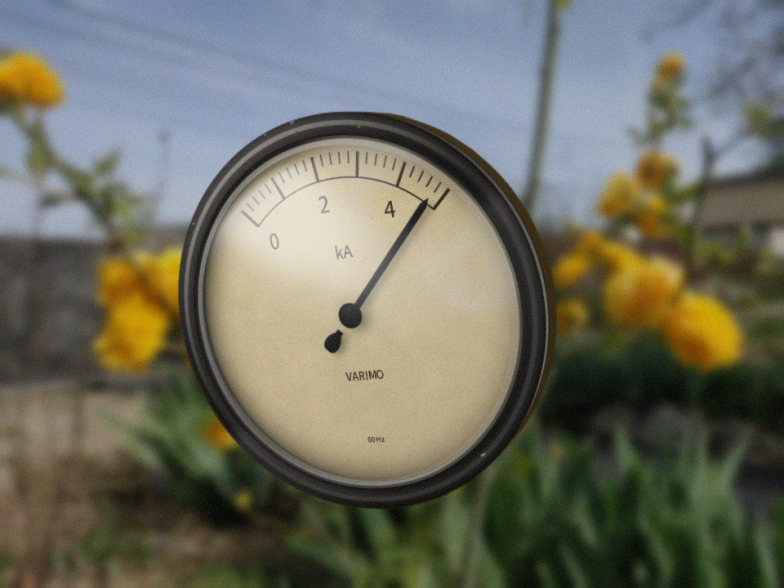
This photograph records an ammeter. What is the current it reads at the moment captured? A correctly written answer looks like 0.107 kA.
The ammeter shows 4.8 kA
